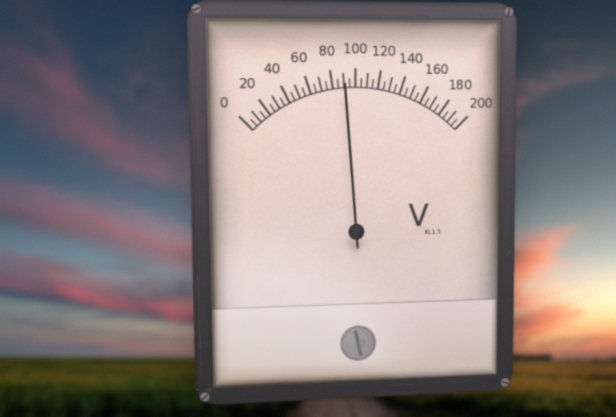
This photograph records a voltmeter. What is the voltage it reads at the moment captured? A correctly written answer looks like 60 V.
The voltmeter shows 90 V
